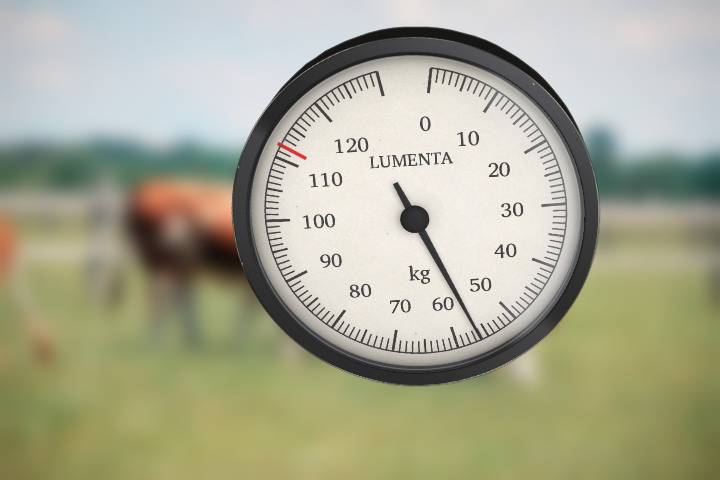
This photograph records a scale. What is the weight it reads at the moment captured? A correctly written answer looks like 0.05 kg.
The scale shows 56 kg
